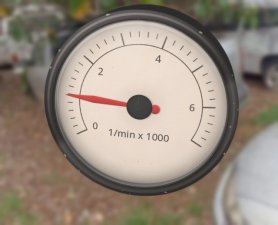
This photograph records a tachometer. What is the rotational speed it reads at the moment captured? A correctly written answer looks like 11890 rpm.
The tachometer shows 1000 rpm
